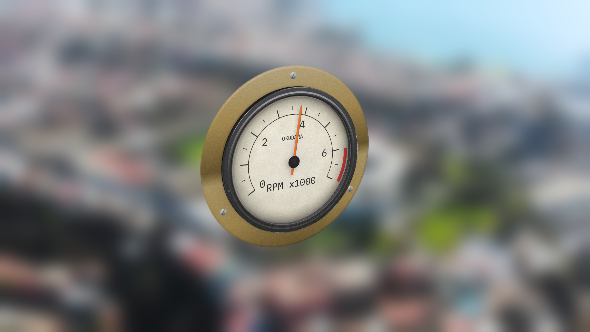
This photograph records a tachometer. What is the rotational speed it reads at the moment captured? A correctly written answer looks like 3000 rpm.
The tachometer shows 3750 rpm
